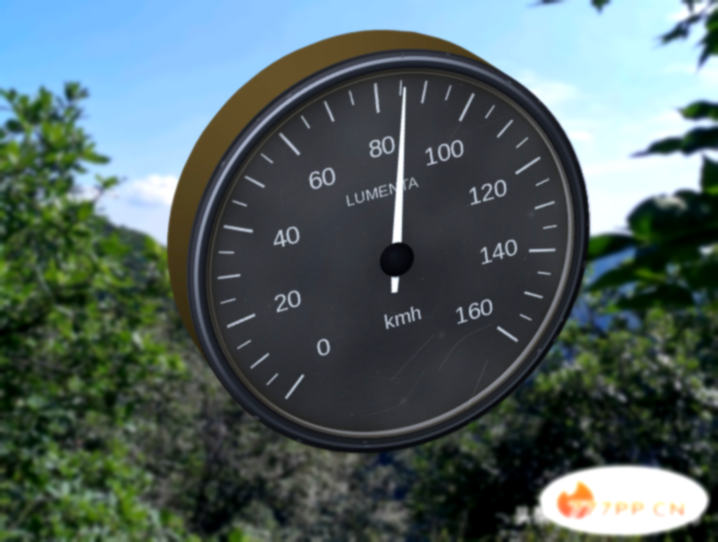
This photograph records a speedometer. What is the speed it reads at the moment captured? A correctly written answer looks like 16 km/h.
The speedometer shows 85 km/h
